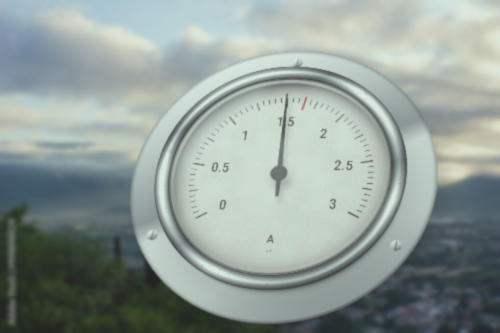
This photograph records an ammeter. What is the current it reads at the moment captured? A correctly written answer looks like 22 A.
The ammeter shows 1.5 A
